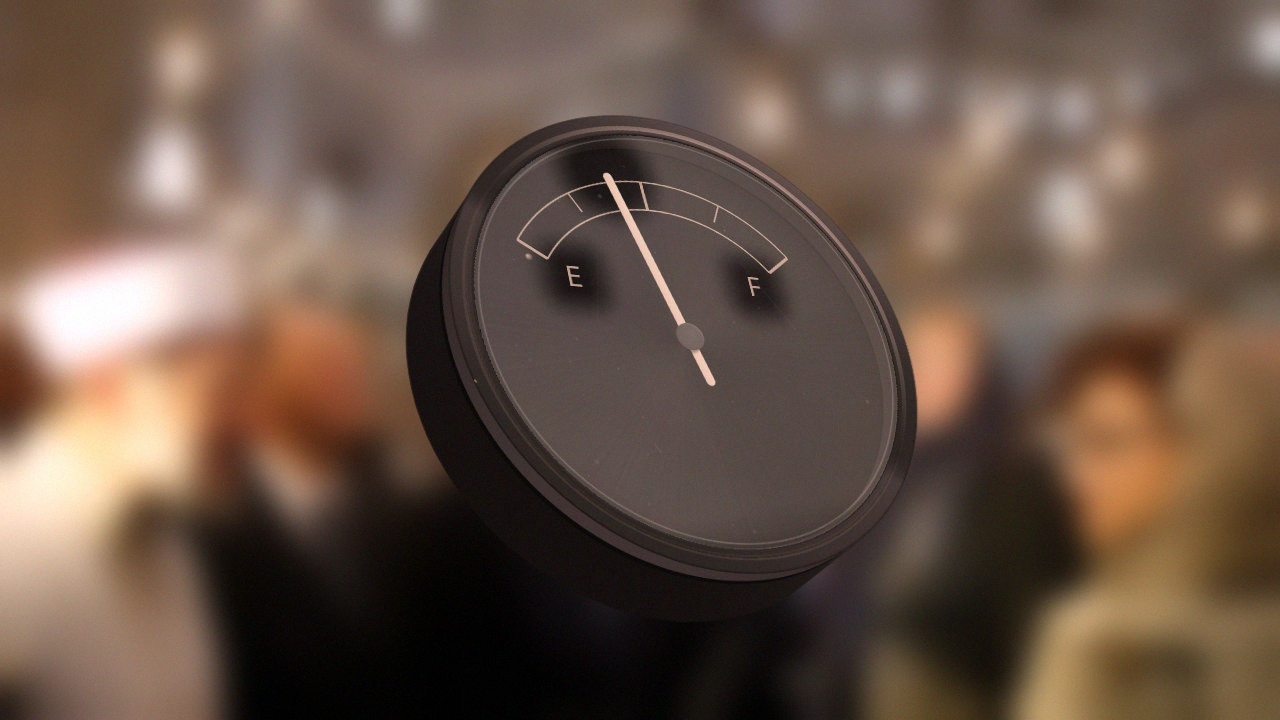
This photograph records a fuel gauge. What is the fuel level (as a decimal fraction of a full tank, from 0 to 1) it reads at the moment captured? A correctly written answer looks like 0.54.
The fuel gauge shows 0.375
